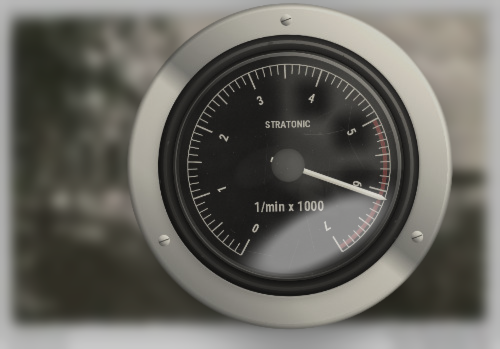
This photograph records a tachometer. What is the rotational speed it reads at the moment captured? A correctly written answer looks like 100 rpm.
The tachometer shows 6100 rpm
